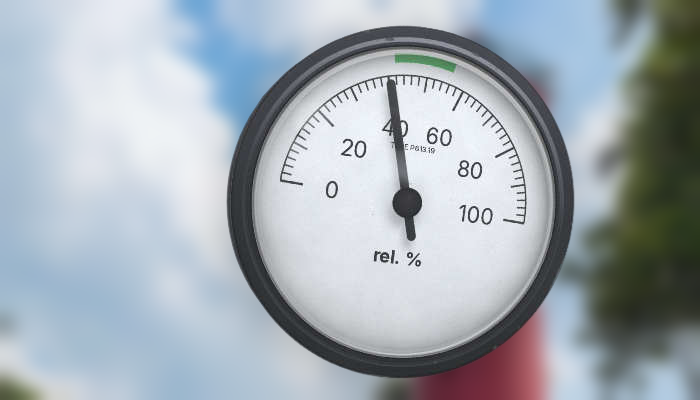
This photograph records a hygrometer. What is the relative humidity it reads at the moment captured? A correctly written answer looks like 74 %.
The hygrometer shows 40 %
